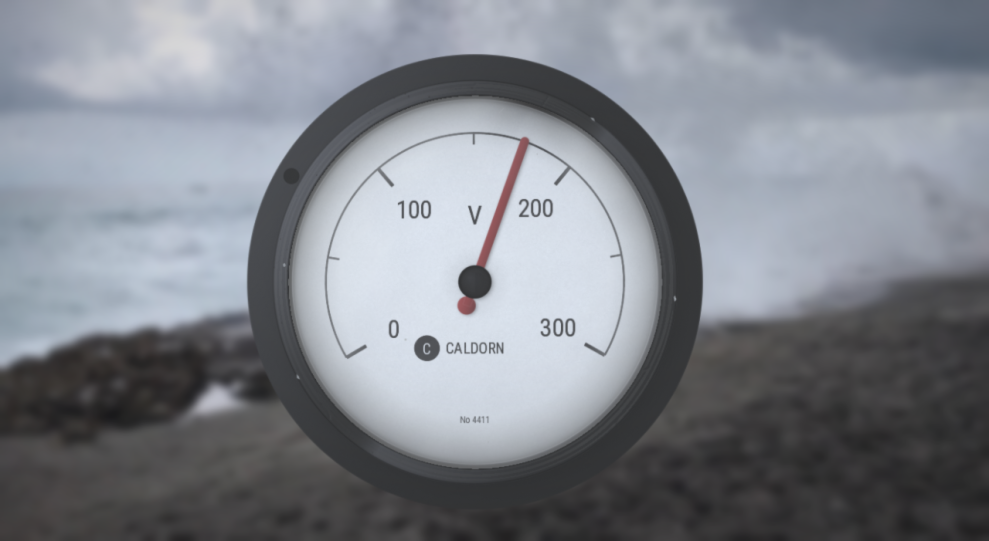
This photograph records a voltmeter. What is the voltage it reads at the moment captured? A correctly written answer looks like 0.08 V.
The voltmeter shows 175 V
